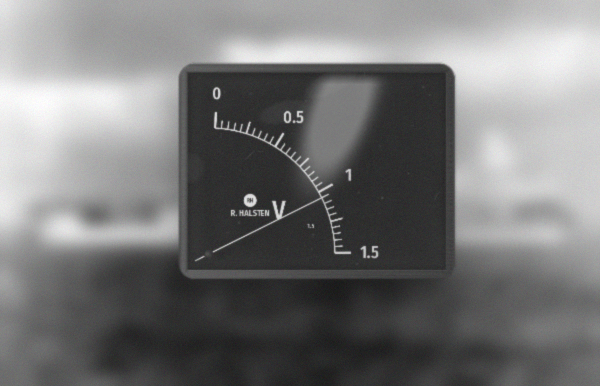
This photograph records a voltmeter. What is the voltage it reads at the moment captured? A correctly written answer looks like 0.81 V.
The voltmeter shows 1.05 V
